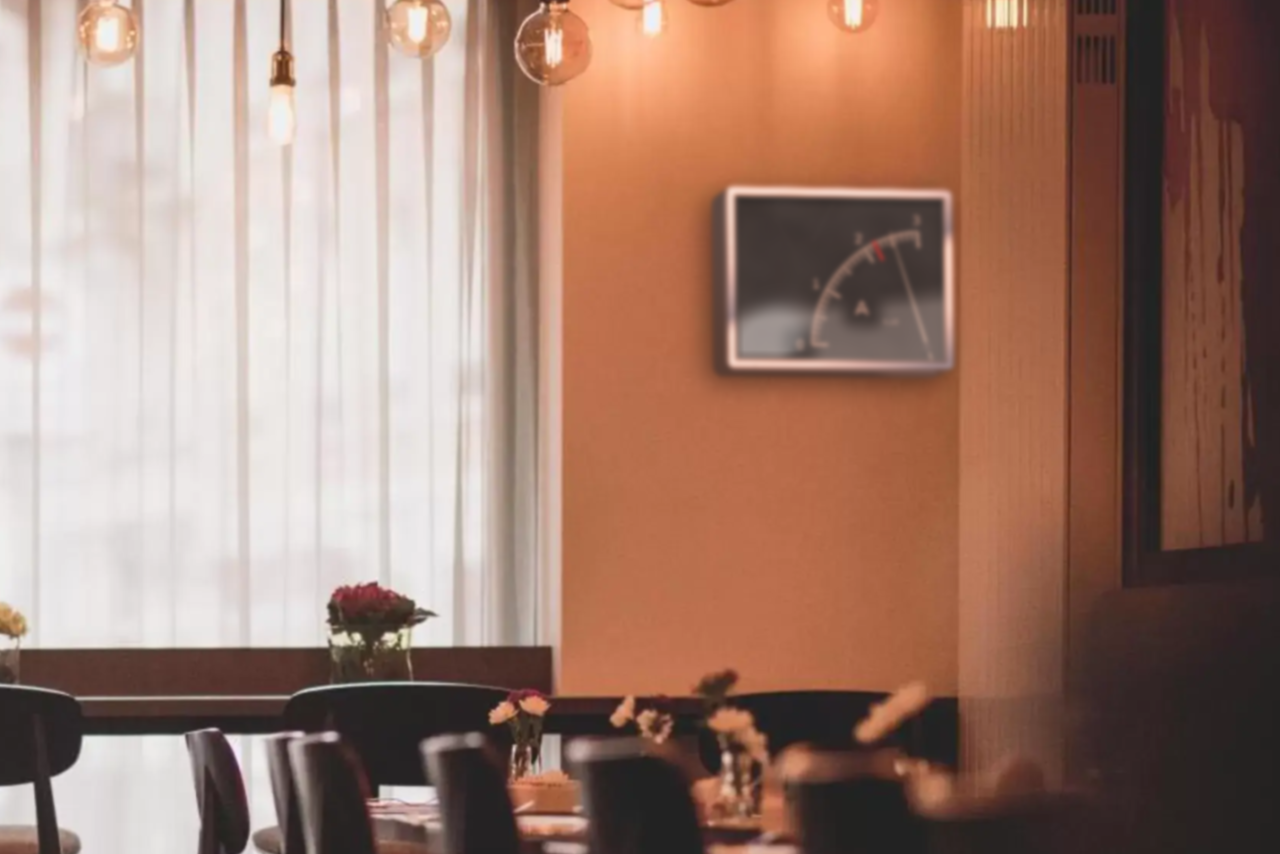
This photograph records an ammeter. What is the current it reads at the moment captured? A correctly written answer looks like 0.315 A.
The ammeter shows 2.5 A
